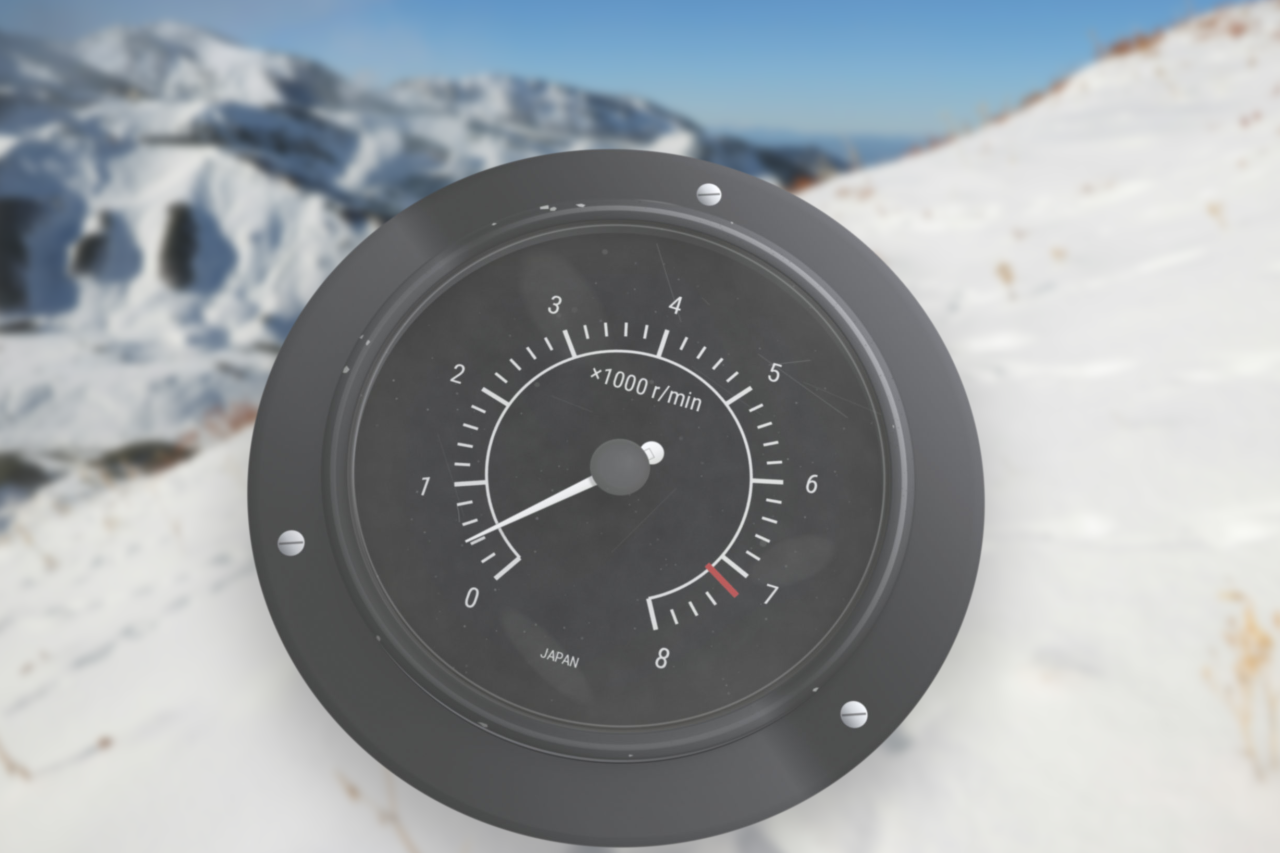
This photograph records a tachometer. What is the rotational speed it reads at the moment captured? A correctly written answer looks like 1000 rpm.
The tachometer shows 400 rpm
